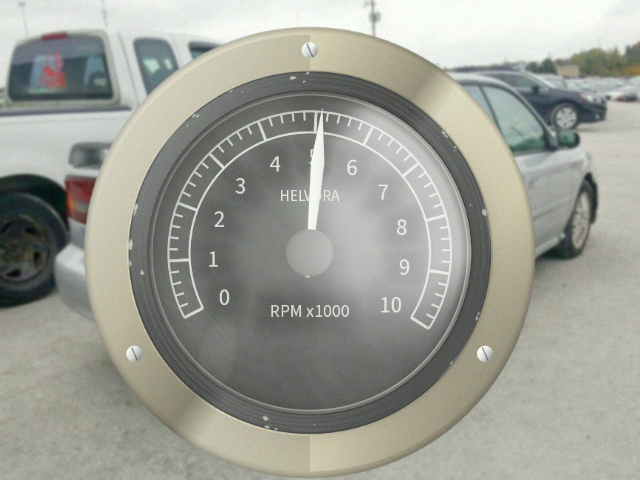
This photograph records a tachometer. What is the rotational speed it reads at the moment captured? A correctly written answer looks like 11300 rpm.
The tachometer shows 5100 rpm
